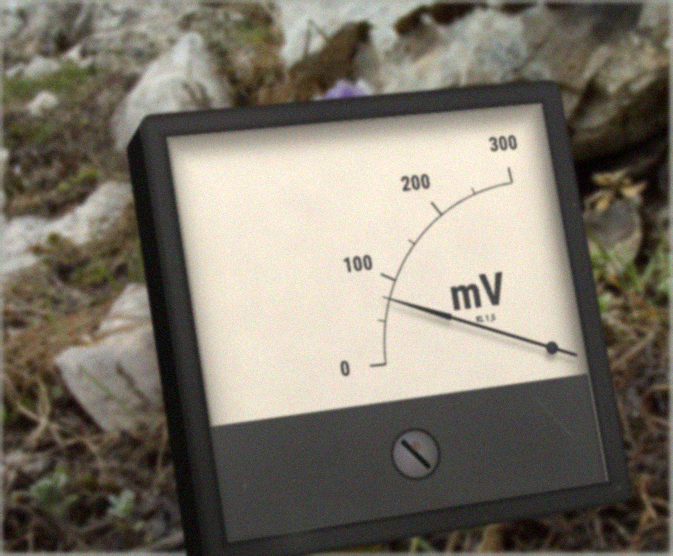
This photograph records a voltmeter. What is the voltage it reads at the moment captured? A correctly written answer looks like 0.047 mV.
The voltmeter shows 75 mV
